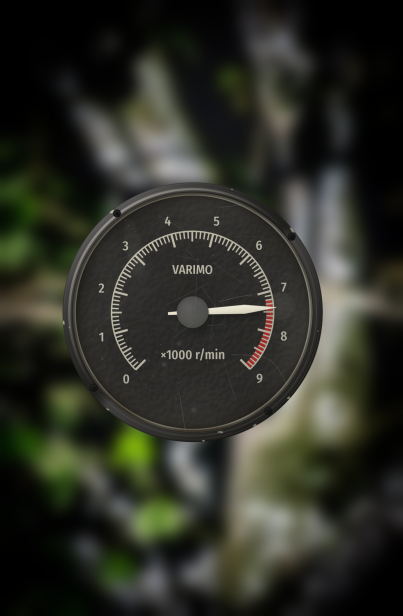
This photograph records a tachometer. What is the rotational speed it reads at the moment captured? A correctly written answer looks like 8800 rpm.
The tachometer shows 7400 rpm
